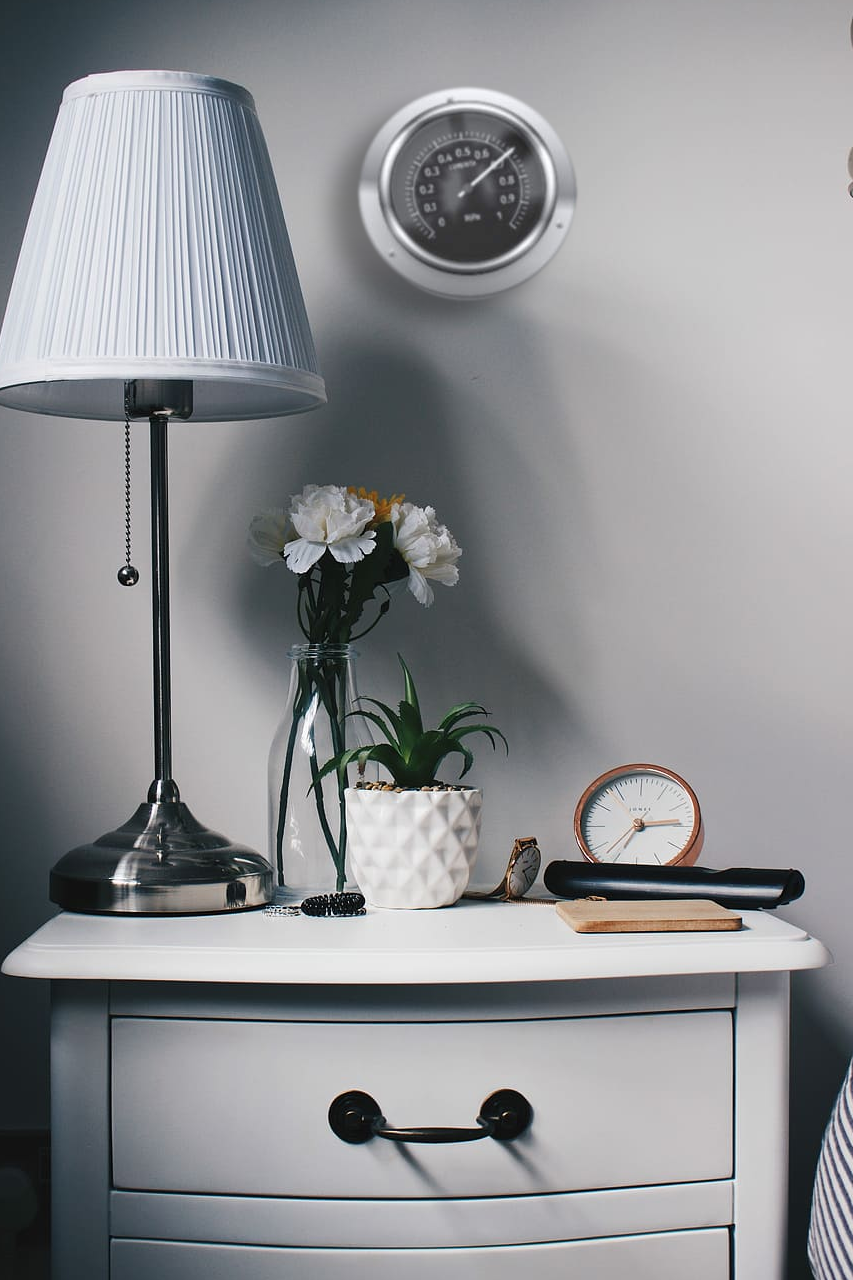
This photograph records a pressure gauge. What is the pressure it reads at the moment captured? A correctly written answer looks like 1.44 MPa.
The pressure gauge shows 0.7 MPa
